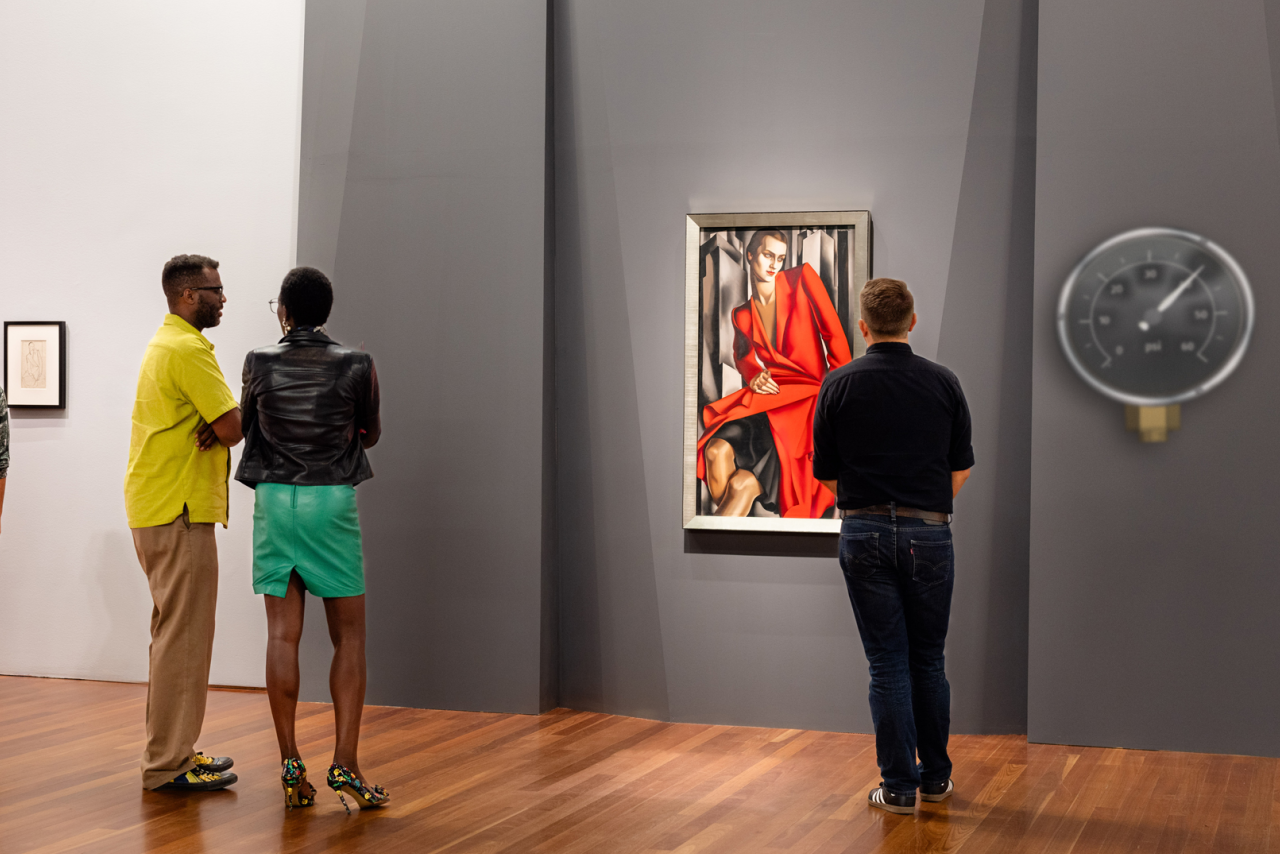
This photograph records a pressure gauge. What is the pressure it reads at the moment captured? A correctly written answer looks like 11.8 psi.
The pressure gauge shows 40 psi
